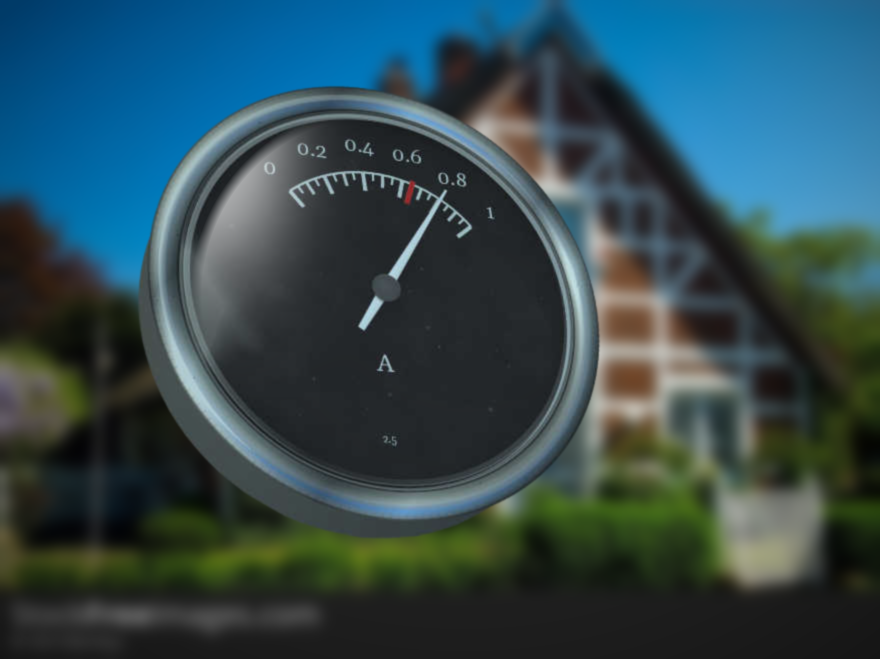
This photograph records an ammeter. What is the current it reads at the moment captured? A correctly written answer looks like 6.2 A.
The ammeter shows 0.8 A
